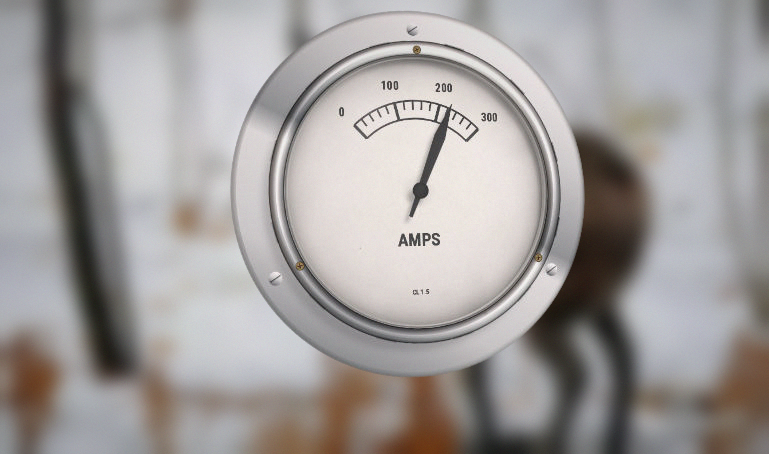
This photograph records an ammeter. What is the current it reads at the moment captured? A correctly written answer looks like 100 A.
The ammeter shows 220 A
